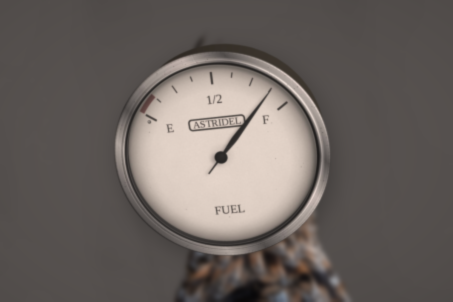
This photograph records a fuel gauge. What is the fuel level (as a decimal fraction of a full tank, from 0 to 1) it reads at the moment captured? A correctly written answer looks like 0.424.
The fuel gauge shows 0.875
